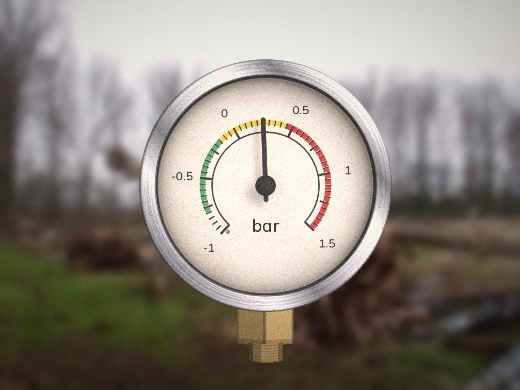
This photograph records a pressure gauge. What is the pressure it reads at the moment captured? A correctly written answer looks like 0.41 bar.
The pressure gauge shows 0.25 bar
